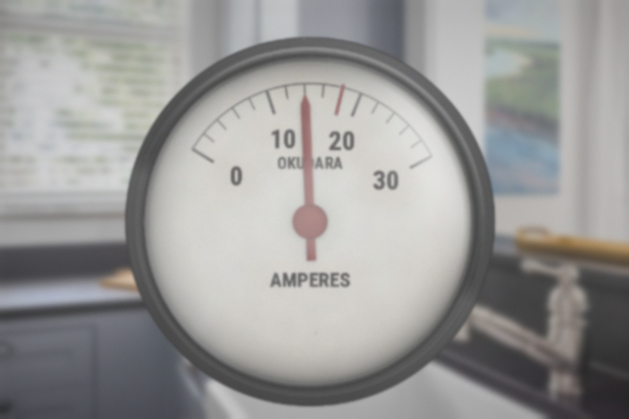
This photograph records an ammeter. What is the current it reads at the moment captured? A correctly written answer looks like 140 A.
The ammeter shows 14 A
